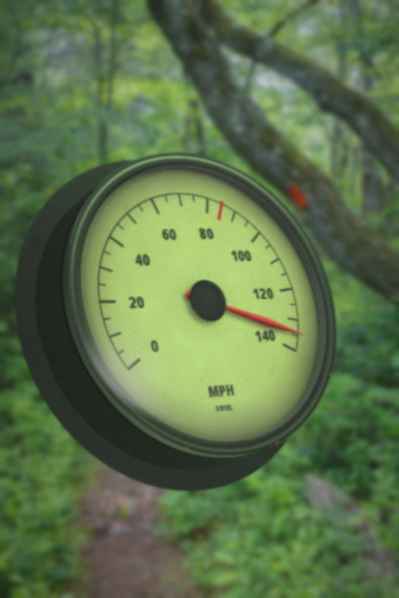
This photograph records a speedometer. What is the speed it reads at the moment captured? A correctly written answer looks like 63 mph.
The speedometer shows 135 mph
